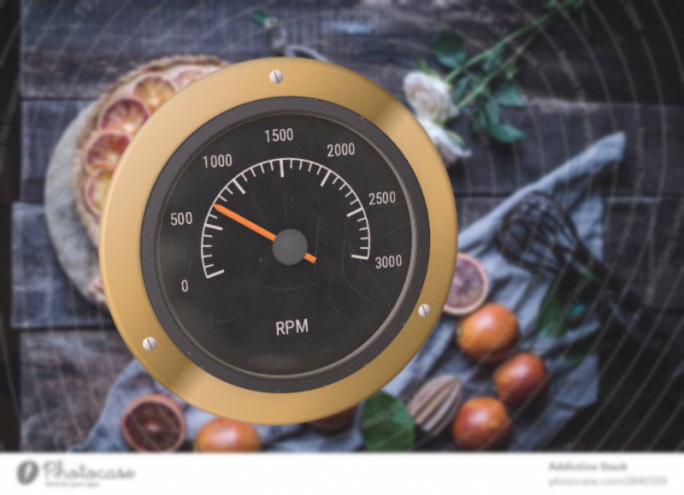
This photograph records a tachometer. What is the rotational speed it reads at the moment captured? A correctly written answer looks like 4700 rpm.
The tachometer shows 700 rpm
